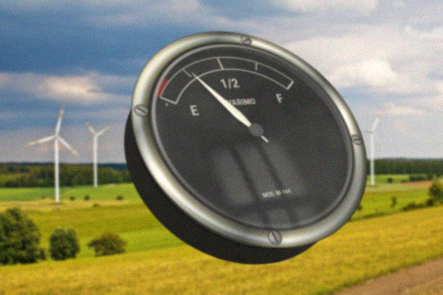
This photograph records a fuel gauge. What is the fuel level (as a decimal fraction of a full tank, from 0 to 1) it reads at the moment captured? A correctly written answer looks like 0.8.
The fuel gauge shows 0.25
